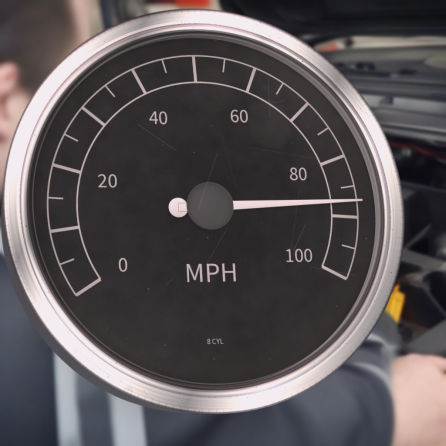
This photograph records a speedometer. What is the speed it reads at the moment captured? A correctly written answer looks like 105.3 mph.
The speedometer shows 87.5 mph
